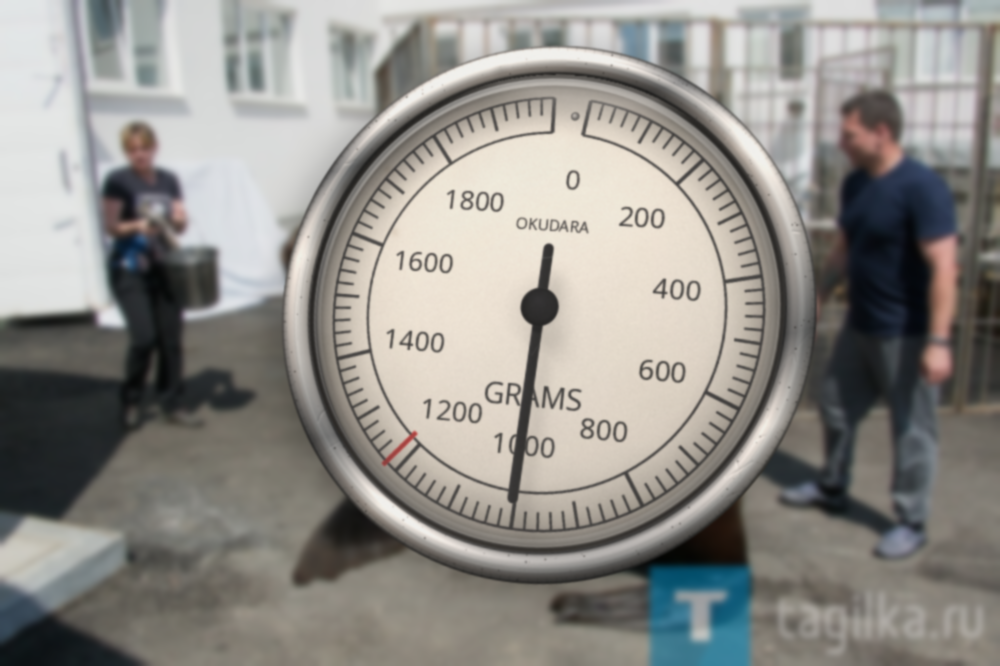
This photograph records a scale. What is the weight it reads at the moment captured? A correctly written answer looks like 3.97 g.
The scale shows 1000 g
